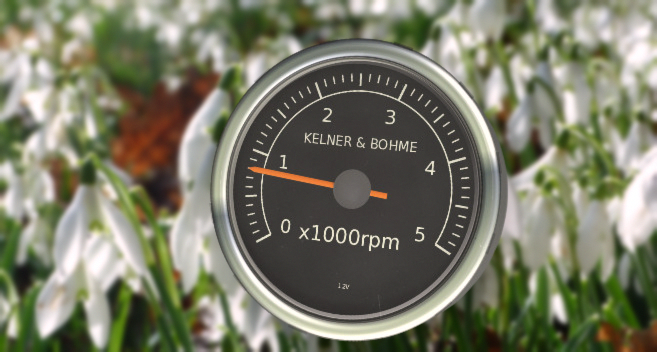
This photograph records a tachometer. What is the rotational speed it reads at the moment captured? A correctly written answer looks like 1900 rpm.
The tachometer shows 800 rpm
